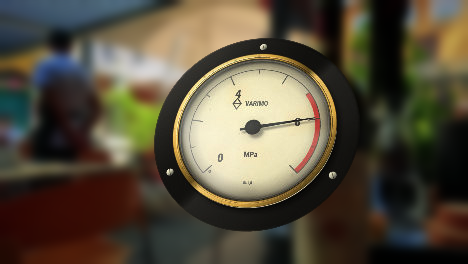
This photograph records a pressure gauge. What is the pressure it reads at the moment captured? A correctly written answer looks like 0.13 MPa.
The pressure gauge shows 8 MPa
